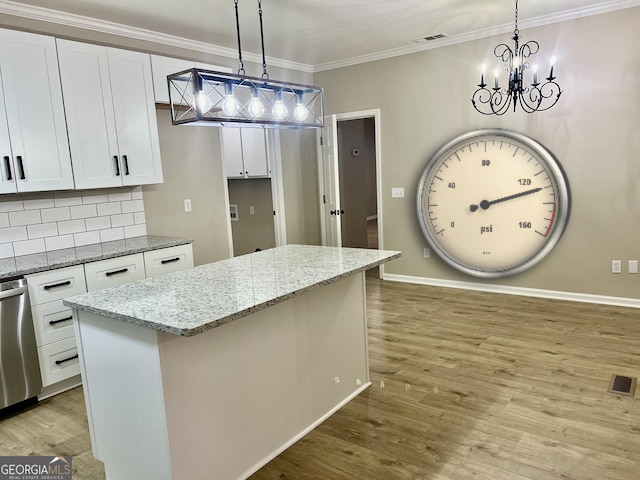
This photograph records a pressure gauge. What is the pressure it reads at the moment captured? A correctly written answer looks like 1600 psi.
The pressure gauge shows 130 psi
